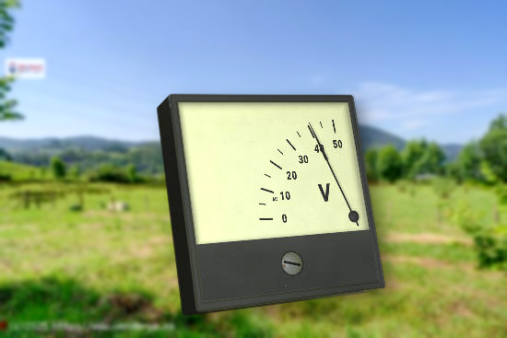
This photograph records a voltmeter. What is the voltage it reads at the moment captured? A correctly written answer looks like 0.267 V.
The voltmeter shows 40 V
